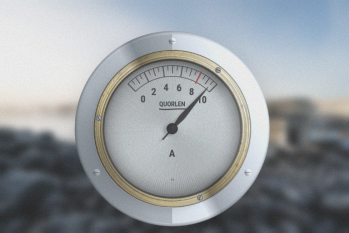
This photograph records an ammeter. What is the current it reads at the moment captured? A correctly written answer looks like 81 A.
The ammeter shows 9.5 A
